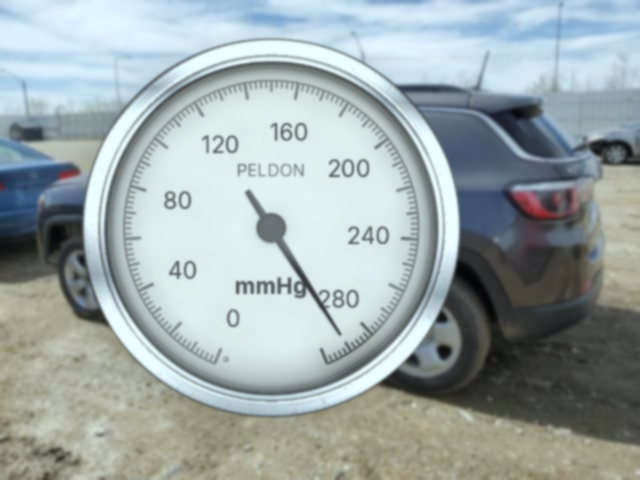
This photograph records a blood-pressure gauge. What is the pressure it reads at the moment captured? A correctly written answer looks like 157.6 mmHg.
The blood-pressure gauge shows 290 mmHg
